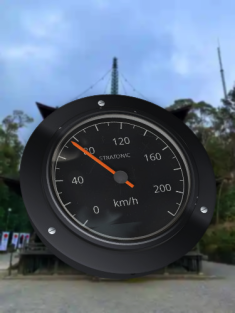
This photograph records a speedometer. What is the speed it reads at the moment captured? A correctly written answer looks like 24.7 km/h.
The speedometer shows 75 km/h
